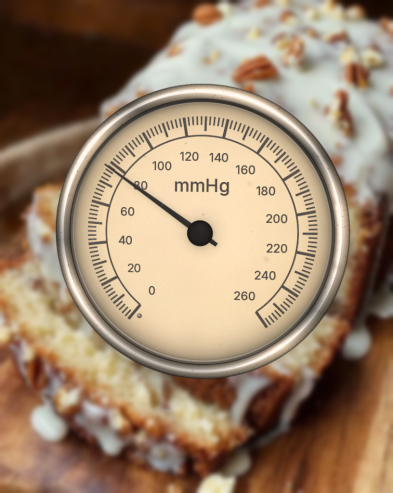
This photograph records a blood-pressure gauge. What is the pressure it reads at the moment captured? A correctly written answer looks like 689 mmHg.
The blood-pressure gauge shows 78 mmHg
